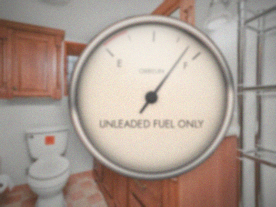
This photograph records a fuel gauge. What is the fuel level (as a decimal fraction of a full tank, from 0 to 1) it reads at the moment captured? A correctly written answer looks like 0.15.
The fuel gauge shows 0.875
